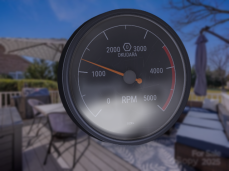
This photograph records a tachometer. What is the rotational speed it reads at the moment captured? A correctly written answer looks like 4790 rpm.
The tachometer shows 1250 rpm
